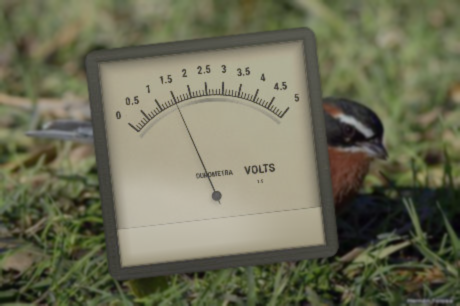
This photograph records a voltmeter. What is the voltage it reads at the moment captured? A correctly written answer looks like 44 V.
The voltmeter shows 1.5 V
